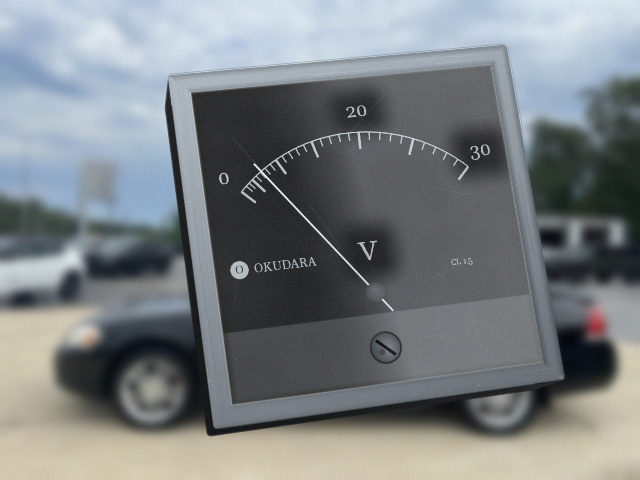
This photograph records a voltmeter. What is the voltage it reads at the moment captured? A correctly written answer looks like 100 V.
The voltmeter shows 7 V
